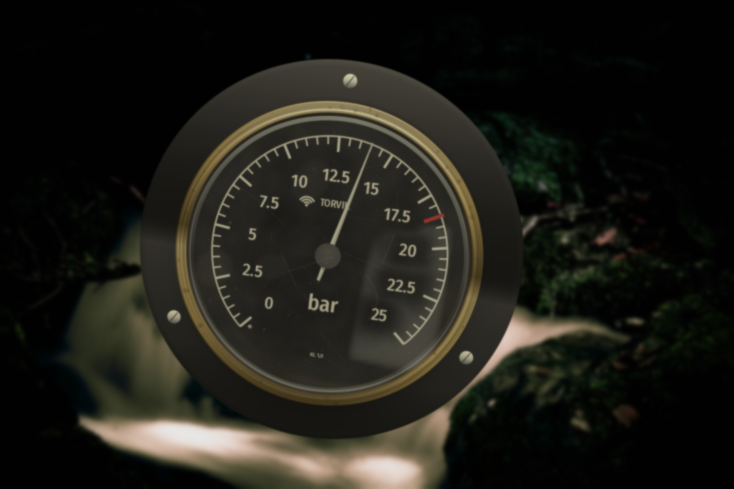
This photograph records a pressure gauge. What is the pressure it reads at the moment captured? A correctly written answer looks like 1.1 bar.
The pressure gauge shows 14 bar
